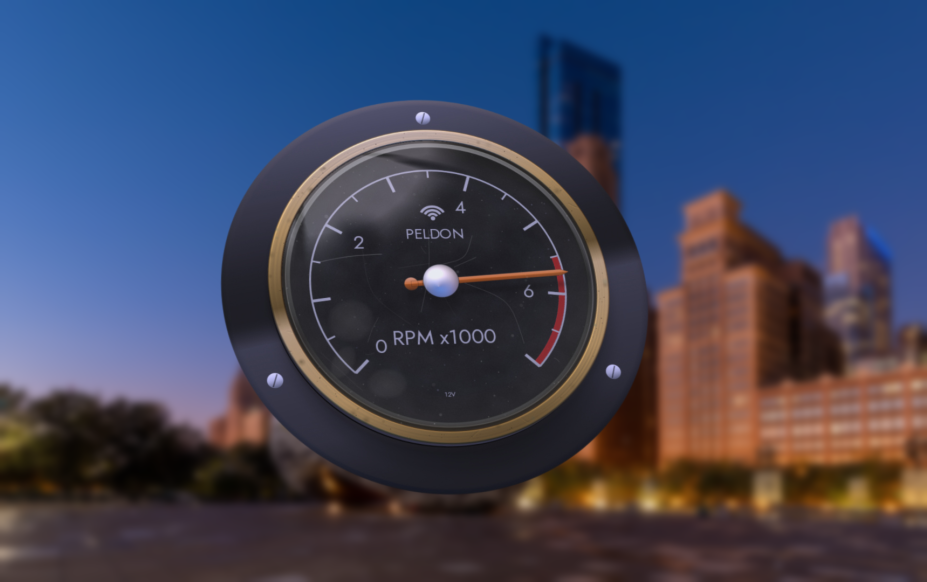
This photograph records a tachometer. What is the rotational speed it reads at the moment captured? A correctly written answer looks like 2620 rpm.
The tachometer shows 5750 rpm
